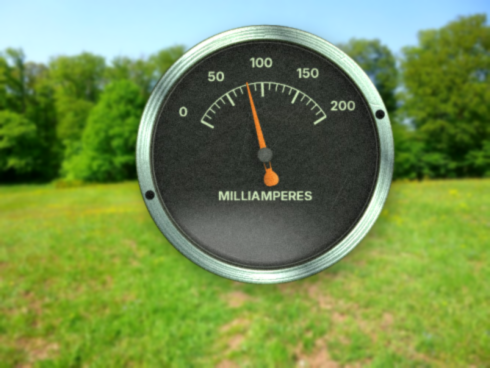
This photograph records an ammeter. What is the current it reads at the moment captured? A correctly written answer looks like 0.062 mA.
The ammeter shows 80 mA
